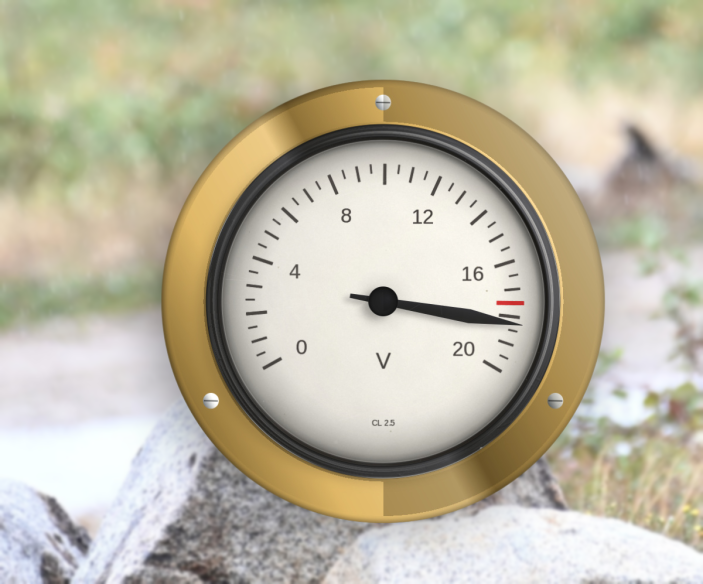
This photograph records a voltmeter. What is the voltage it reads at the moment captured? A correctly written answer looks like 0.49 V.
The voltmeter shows 18.25 V
